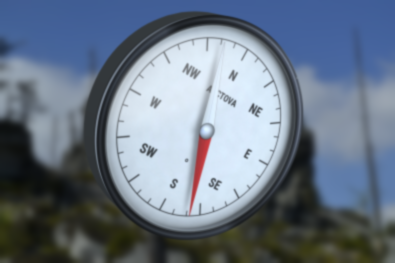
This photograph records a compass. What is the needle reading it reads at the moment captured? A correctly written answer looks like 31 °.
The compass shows 160 °
